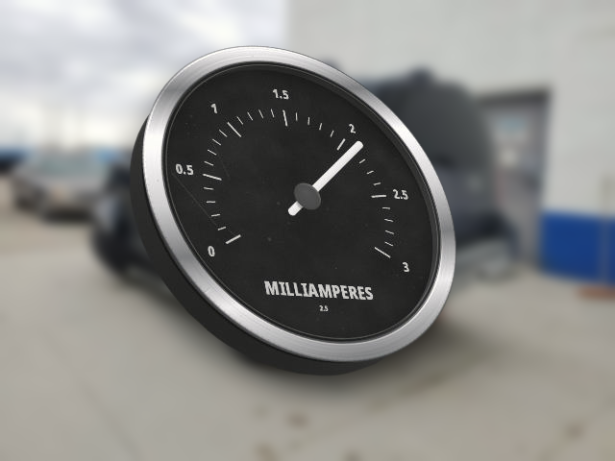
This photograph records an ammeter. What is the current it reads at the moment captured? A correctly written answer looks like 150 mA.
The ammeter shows 2.1 mA
